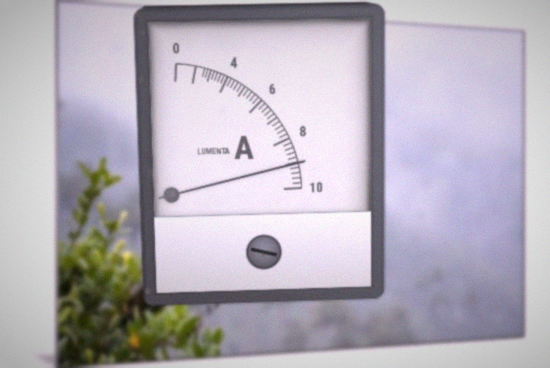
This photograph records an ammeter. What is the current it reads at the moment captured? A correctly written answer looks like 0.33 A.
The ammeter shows 9 A
